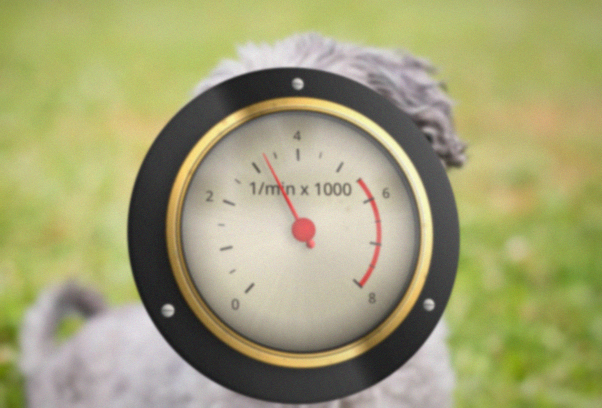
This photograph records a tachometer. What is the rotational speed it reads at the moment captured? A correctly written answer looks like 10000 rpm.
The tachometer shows 3250 rpm
